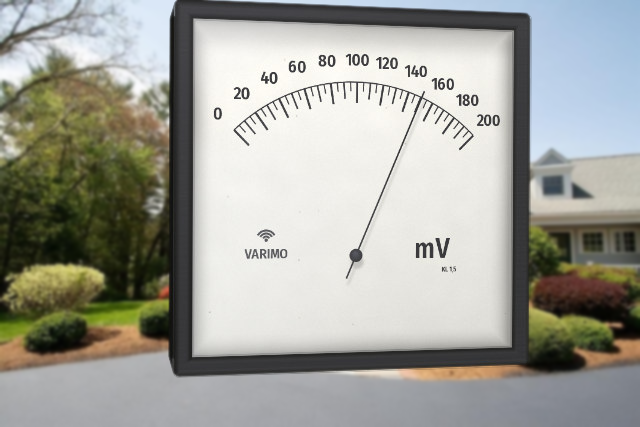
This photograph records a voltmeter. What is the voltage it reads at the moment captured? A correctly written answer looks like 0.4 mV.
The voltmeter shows 150 mV
